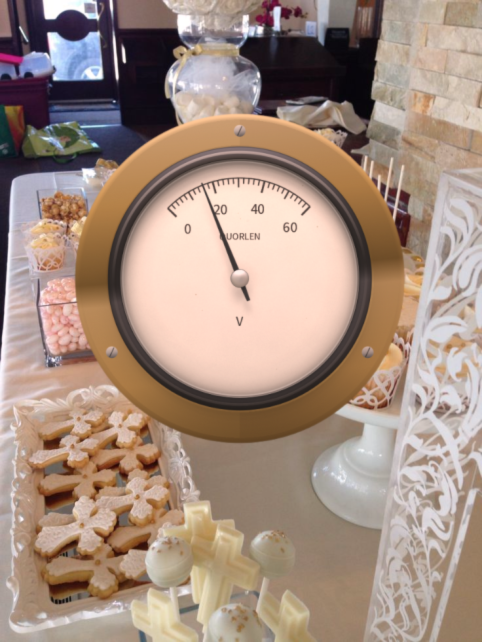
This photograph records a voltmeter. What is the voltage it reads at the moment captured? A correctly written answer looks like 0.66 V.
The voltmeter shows 16 V
